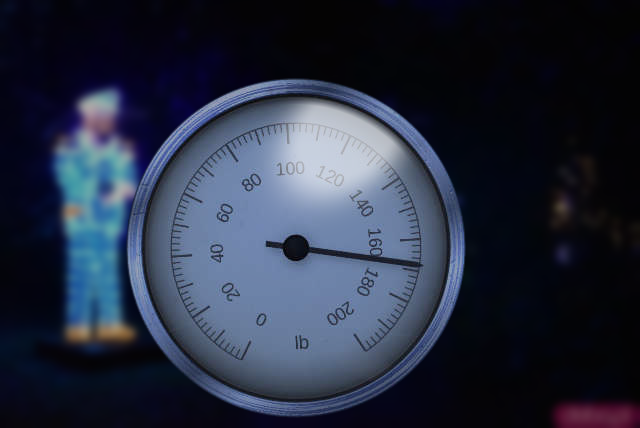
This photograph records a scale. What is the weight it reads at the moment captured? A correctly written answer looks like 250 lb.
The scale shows 168 lb
